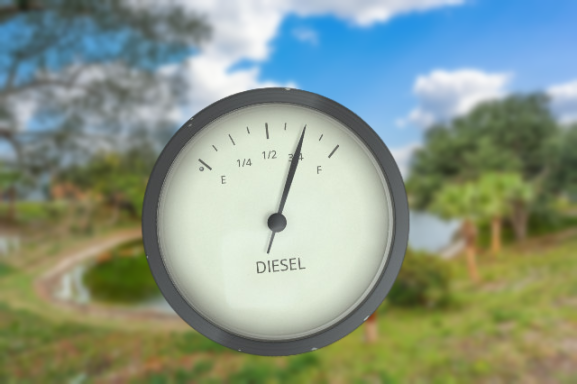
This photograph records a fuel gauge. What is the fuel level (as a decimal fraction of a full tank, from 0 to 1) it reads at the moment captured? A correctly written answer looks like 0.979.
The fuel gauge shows 0.75
